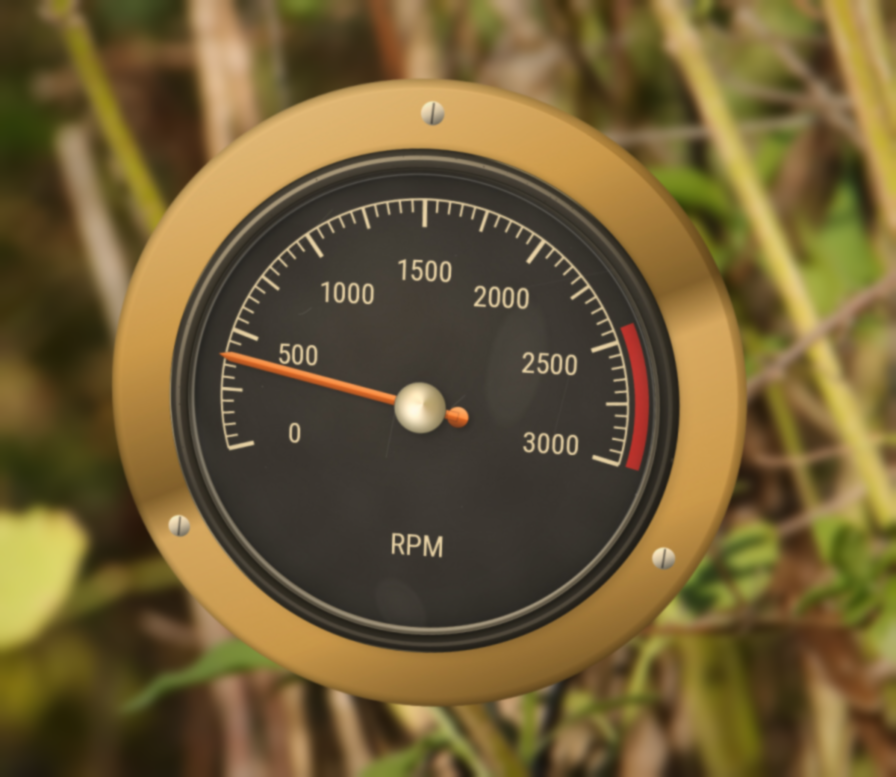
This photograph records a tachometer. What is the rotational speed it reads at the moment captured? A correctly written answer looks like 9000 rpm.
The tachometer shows 400 rpm
